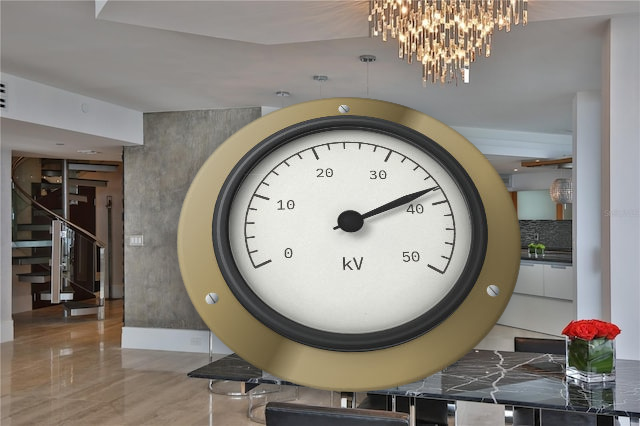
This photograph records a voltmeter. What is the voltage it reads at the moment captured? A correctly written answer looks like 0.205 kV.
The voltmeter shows 38 kV
